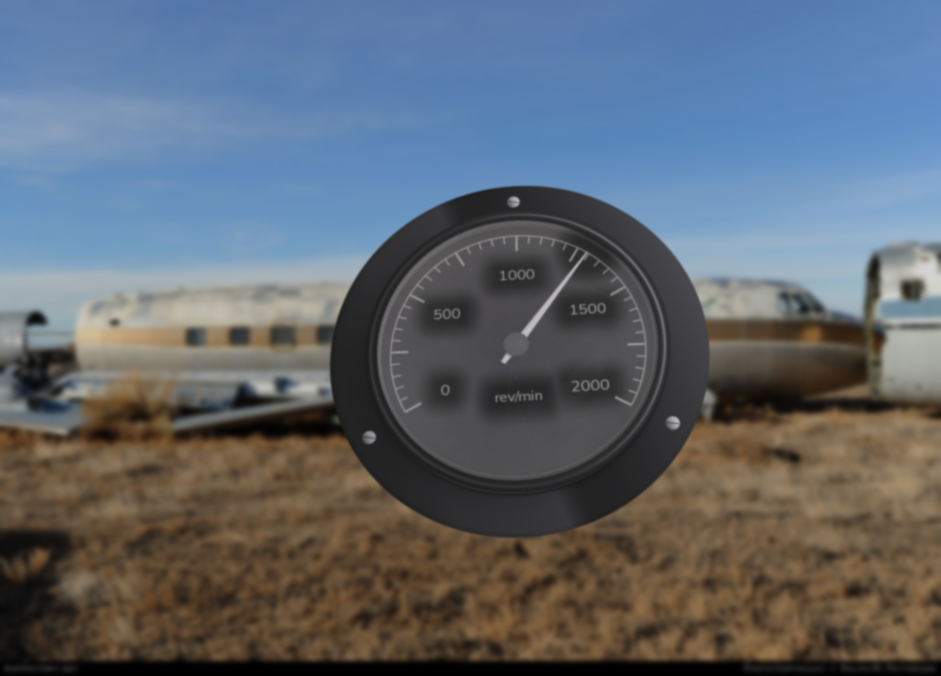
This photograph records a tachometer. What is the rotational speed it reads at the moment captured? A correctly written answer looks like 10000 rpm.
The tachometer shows 1300 rpm
